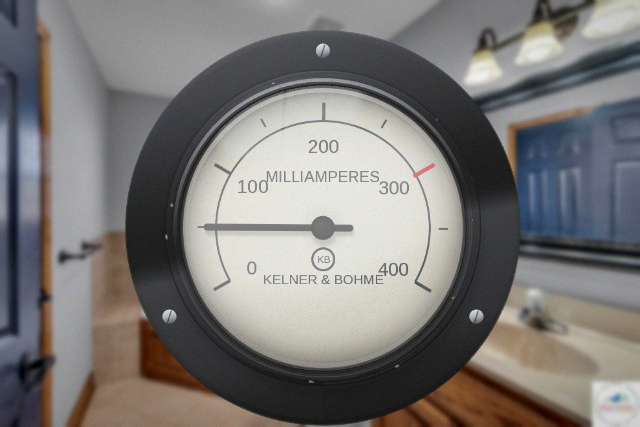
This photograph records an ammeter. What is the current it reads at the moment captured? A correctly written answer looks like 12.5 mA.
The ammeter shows 50 mA
